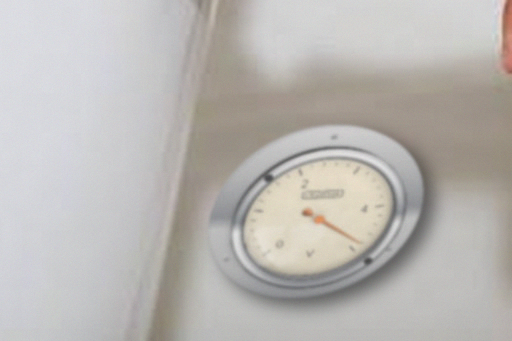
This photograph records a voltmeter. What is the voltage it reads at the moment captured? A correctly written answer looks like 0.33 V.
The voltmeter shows 4.8 V
